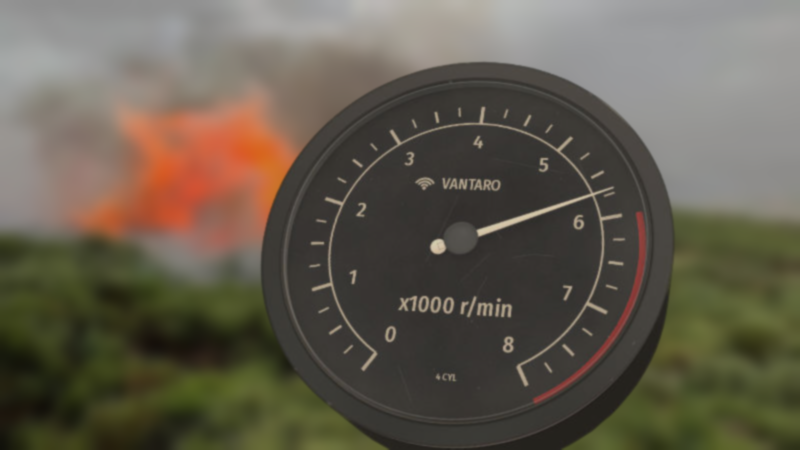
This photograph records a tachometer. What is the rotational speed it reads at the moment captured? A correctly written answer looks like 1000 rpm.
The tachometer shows 5750 rpm
